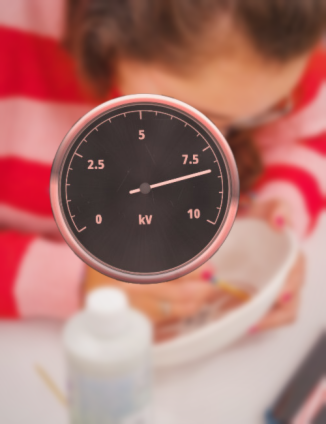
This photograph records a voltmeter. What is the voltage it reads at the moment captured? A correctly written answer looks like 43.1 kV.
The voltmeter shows 8.25 kV
